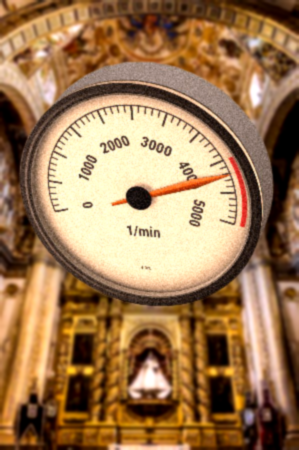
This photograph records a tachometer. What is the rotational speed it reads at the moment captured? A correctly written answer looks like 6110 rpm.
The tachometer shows 4200 rpm
